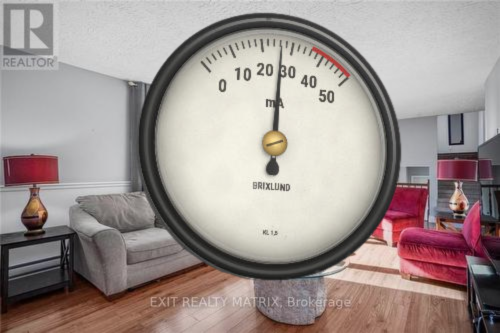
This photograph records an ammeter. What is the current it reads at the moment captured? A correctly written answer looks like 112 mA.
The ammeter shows 26 mA
